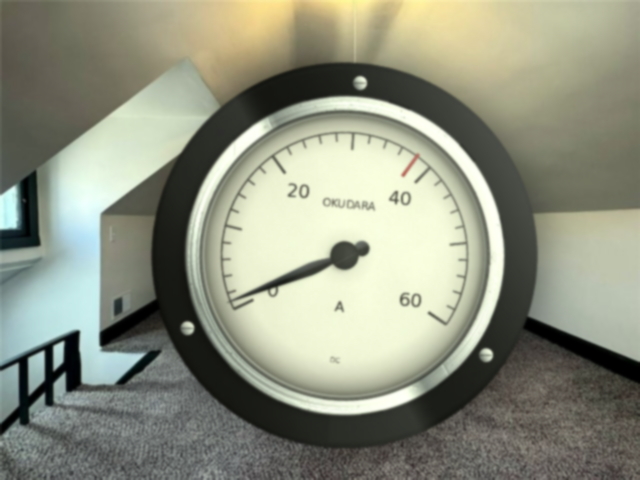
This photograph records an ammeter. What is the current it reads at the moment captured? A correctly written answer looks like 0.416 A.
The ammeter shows 1 A
